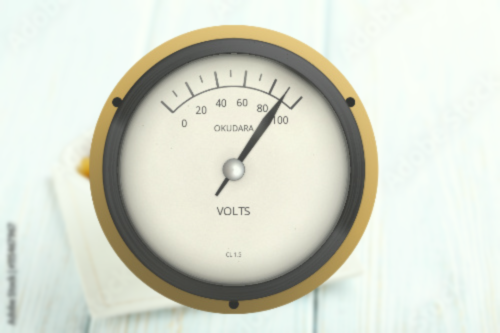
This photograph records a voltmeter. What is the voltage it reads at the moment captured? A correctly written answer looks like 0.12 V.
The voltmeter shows 90 V
